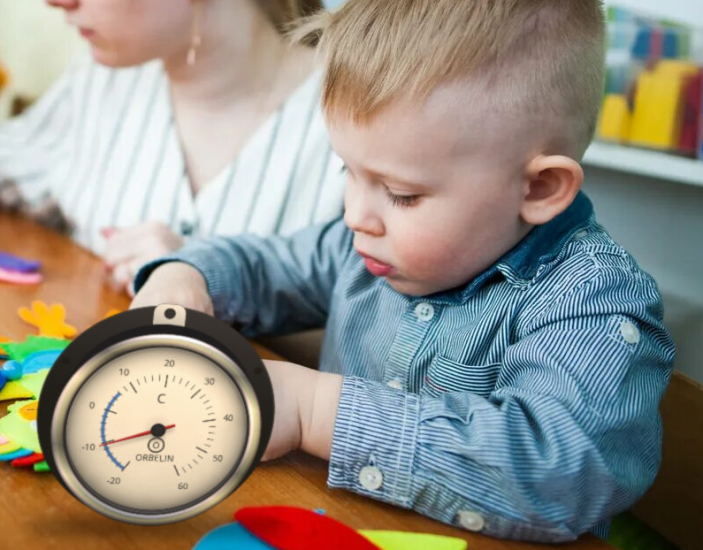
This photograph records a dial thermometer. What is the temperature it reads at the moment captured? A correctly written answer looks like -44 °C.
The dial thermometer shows -10 °C
